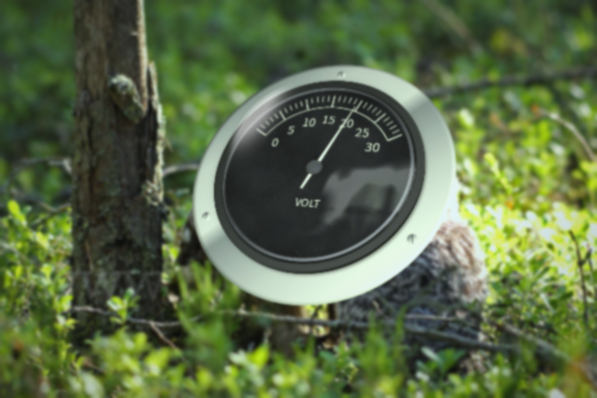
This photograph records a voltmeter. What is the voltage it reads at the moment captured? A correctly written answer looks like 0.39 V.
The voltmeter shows 20 V
